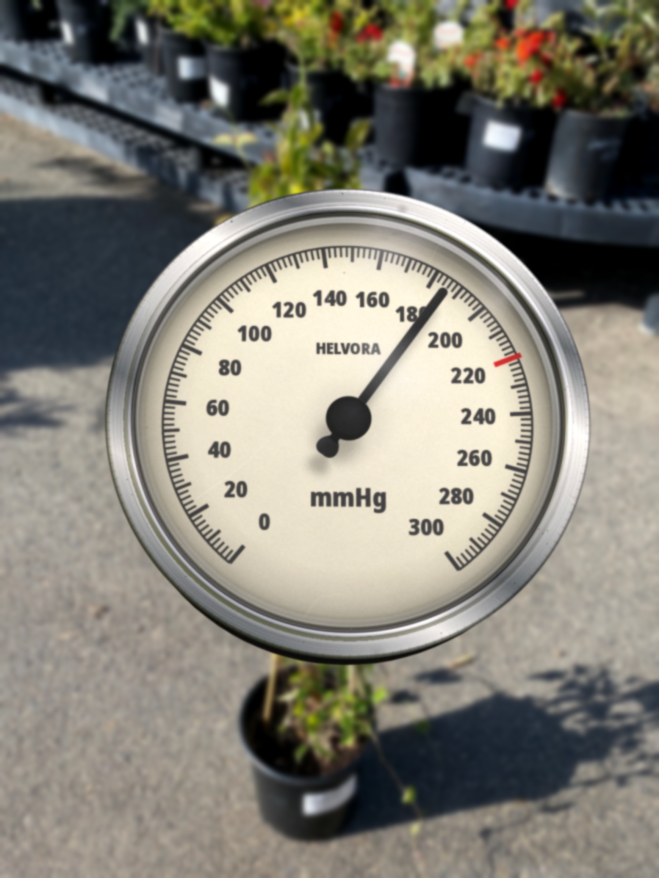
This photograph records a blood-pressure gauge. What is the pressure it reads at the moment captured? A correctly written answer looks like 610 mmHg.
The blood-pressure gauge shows 186 mmHg
